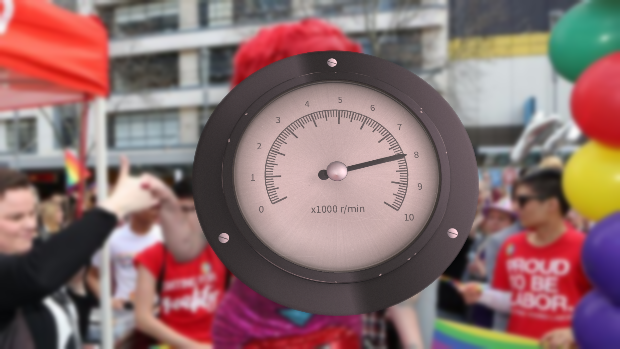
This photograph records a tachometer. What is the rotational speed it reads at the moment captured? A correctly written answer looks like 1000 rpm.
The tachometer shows 8000 rpm
